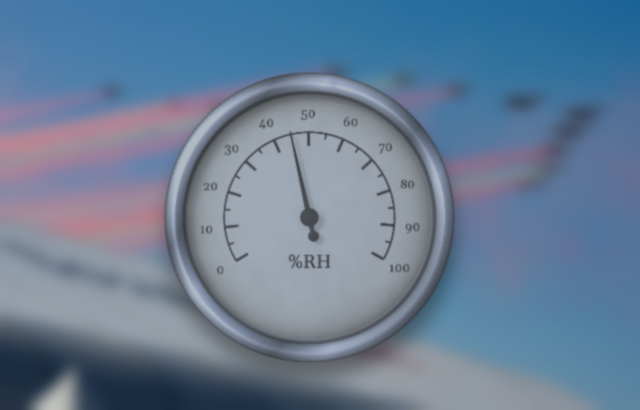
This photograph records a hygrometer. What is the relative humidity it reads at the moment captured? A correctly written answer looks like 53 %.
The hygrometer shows 45 %
